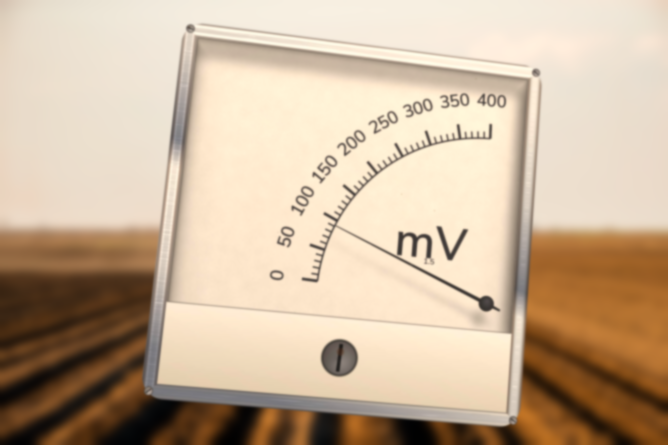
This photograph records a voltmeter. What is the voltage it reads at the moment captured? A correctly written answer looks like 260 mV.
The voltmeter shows 90 mV
